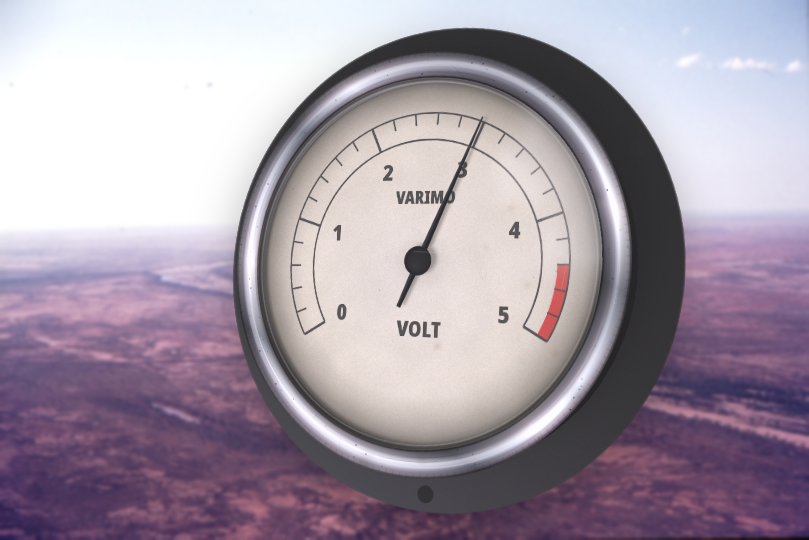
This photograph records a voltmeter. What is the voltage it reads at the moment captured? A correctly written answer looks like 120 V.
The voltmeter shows 3 V
